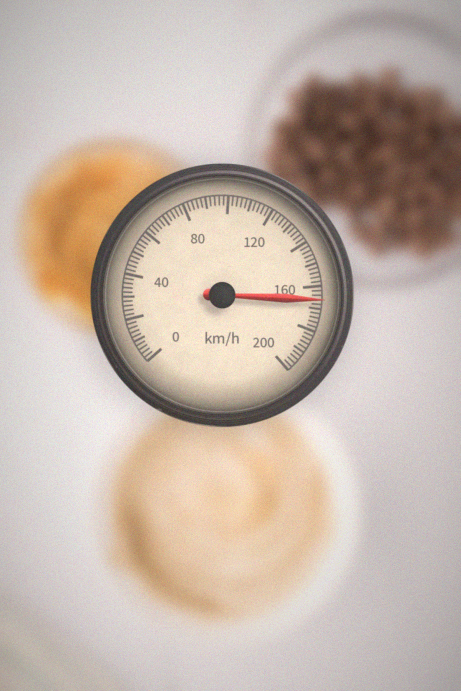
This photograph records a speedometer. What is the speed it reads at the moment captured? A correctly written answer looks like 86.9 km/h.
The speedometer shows 166 km/h
